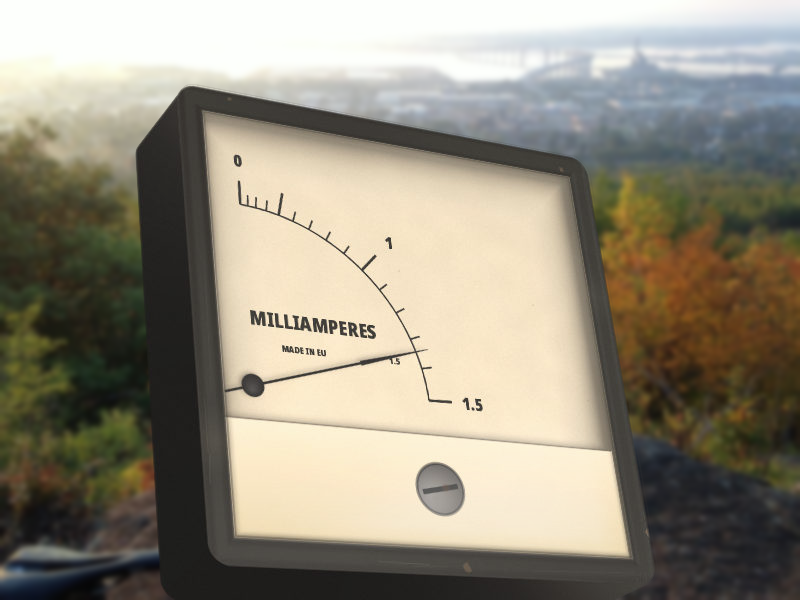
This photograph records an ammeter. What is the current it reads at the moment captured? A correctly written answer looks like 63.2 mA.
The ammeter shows 1.35 mA
